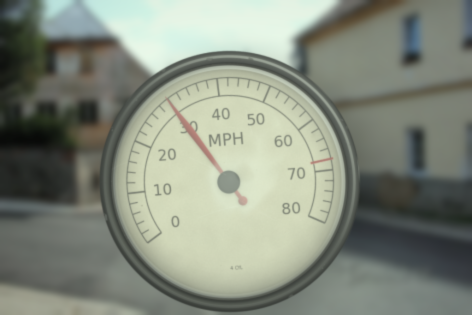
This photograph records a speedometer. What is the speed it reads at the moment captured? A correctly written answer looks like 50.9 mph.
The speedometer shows 30 mph
